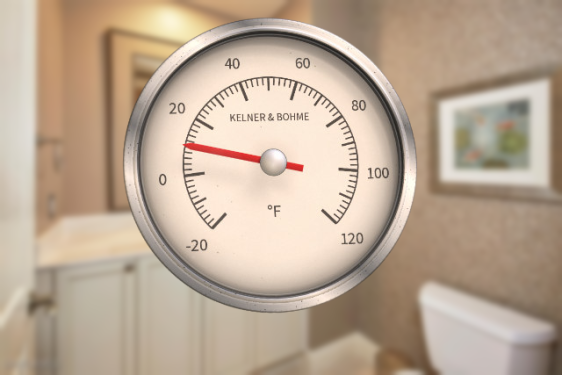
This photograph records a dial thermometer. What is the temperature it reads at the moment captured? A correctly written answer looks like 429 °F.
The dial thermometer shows 10 °F
